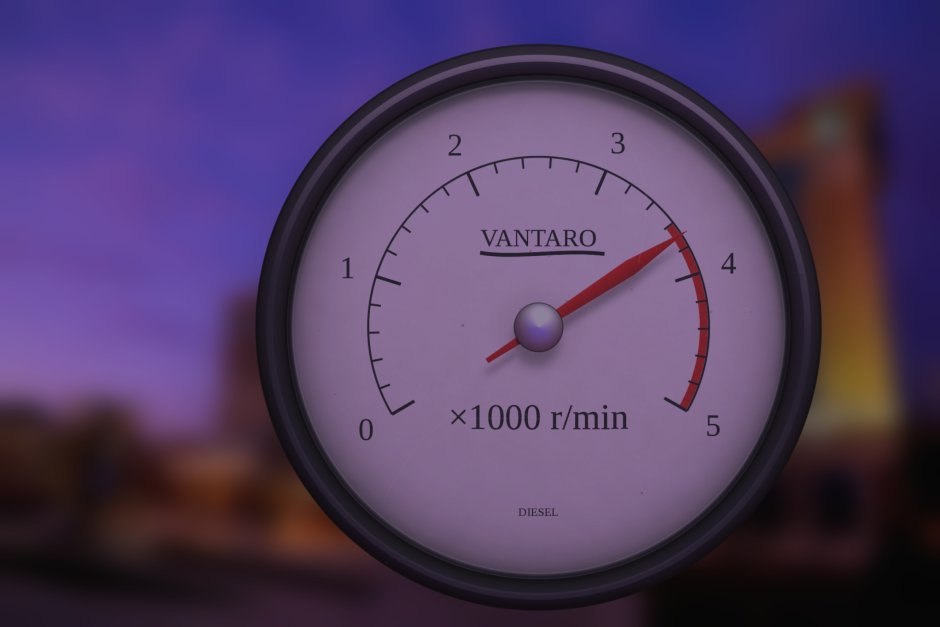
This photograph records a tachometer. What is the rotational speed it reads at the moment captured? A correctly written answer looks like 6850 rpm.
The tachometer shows 3700 rpm
